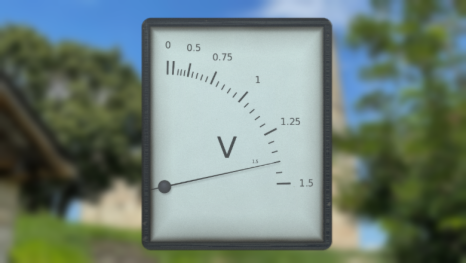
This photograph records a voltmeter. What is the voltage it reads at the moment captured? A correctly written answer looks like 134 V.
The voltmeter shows 1.4 V
